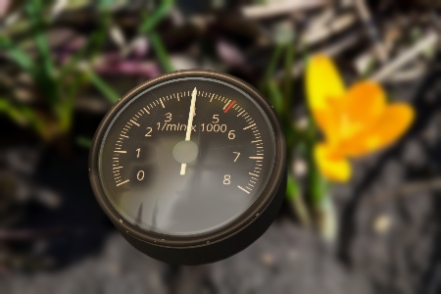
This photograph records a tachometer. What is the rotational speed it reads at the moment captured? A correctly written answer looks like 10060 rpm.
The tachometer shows 4000 rpm
